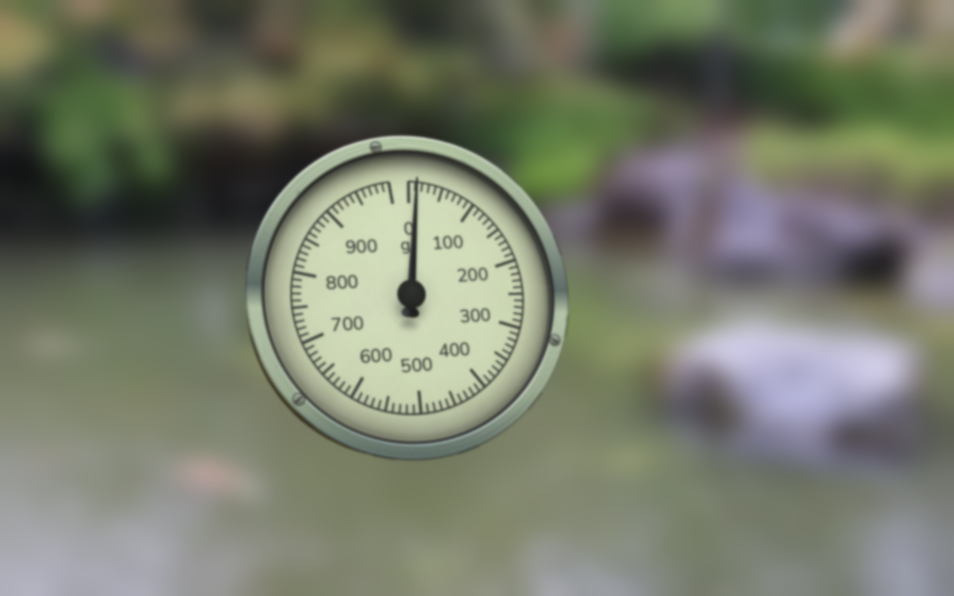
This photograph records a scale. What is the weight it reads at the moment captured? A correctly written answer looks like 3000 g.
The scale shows 10 g
